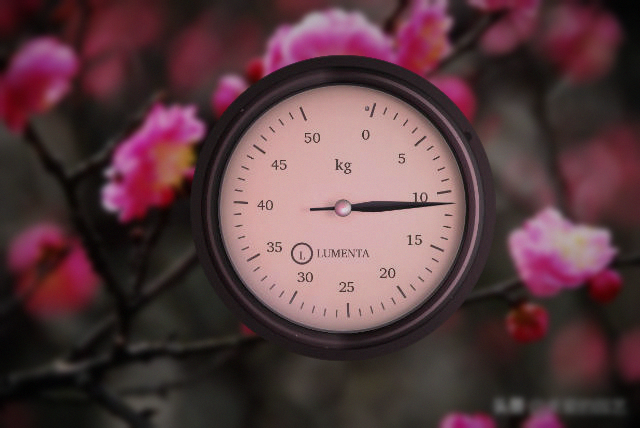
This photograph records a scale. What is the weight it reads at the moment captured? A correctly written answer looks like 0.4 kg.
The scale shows 11 kg
